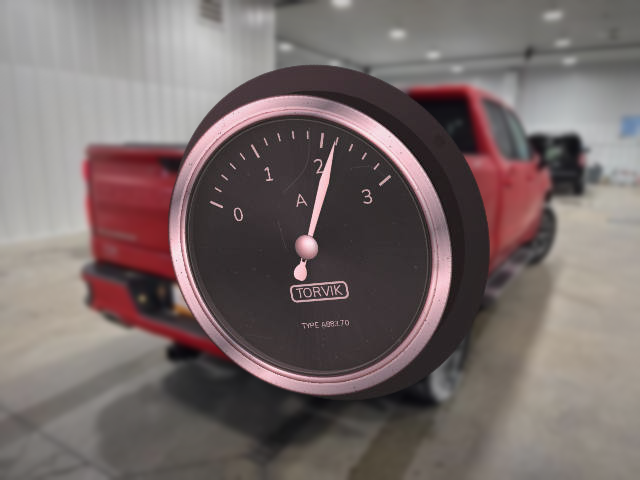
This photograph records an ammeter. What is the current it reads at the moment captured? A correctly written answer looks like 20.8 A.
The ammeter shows 2.2 A
